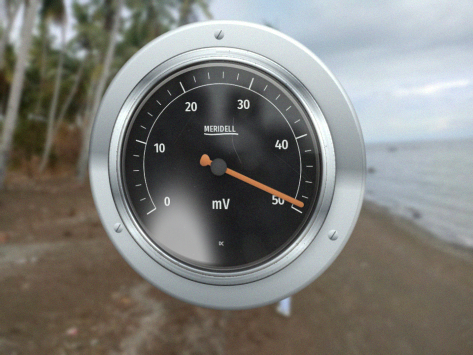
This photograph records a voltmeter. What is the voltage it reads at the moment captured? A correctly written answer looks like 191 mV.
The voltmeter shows 49 mV
